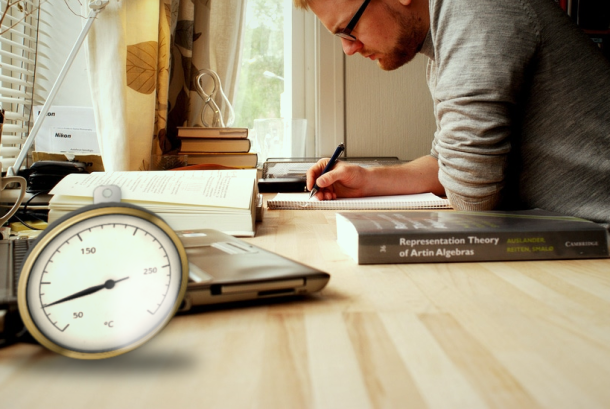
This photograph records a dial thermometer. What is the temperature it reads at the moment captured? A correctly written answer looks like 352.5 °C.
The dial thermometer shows 80 °C
